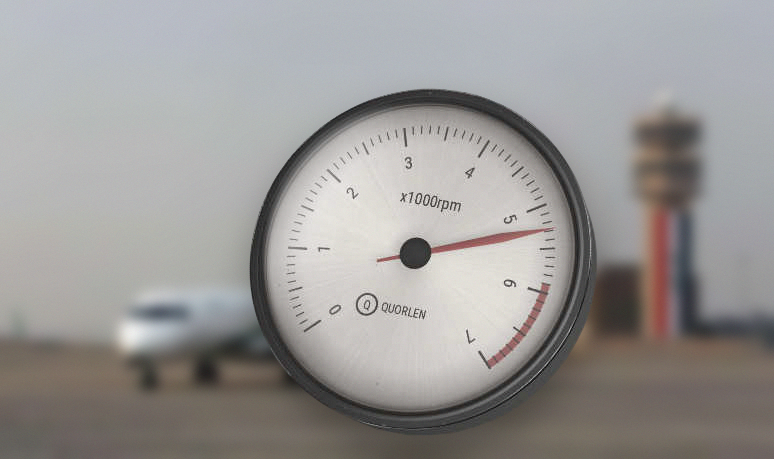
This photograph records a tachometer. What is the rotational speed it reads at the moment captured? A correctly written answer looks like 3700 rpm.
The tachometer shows 5300 rpm
